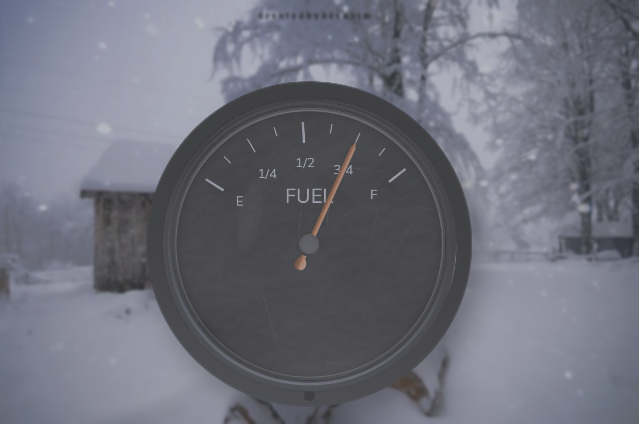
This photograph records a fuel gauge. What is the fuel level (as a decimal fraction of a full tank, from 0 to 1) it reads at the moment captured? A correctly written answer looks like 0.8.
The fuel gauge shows 0.75
